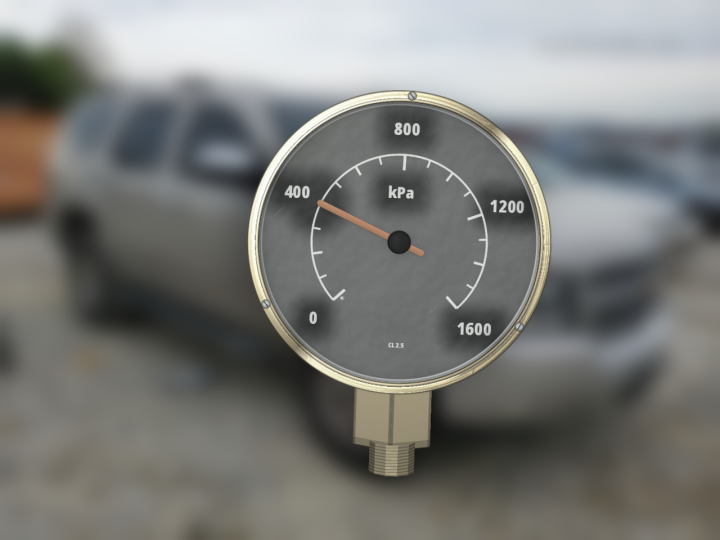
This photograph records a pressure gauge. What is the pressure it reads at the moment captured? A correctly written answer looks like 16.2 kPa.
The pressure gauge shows 400 kPa
